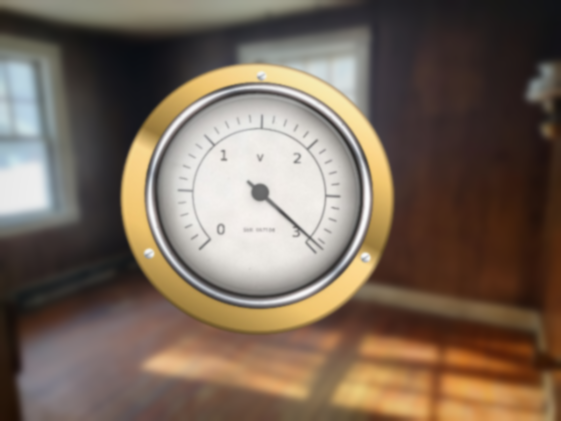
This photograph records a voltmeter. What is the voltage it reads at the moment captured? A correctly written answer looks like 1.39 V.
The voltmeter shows 2.95 V
